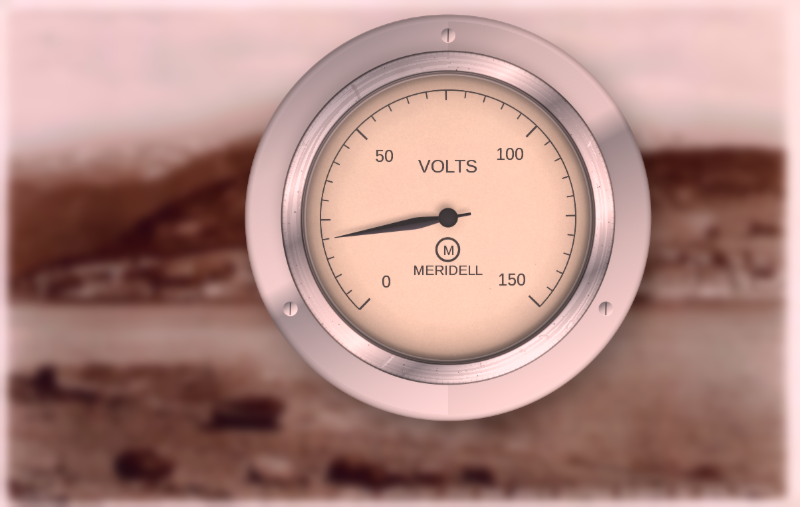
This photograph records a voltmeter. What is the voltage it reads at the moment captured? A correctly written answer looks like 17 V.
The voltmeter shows 20 V
